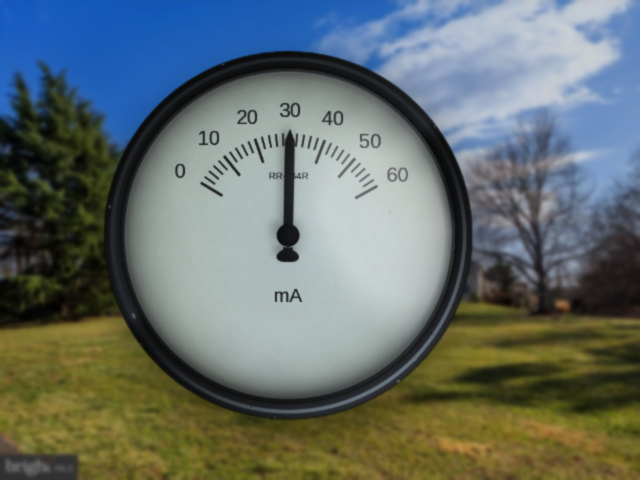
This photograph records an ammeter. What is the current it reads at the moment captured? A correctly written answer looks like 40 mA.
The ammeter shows 30 mA
